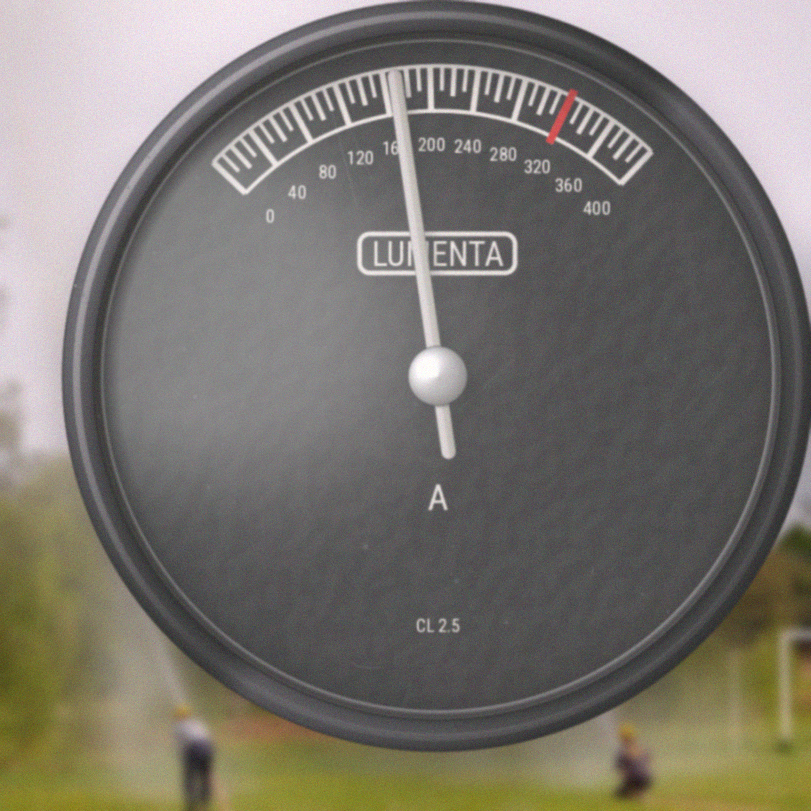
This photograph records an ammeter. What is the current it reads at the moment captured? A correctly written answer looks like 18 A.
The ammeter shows 170 A
